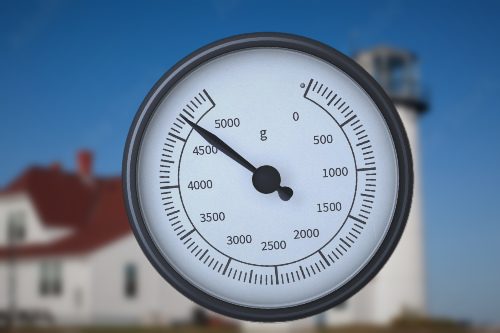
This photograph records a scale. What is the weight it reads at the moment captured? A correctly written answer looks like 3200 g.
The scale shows 4700 g
